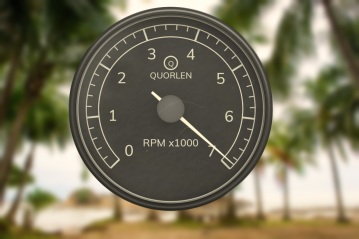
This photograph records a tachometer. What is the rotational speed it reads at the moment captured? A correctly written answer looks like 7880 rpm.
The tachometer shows 6900 rpm
